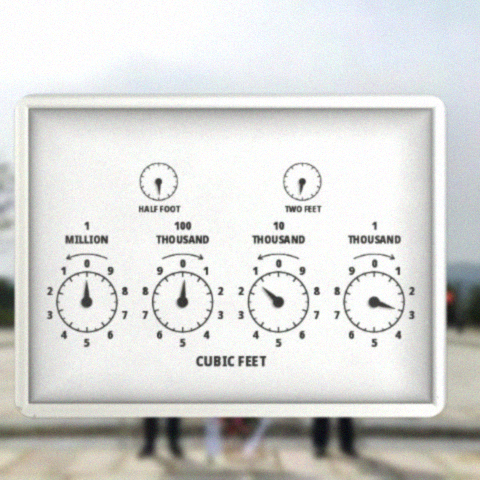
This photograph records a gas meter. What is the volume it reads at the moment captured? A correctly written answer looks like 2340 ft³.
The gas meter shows 1300 ft³
